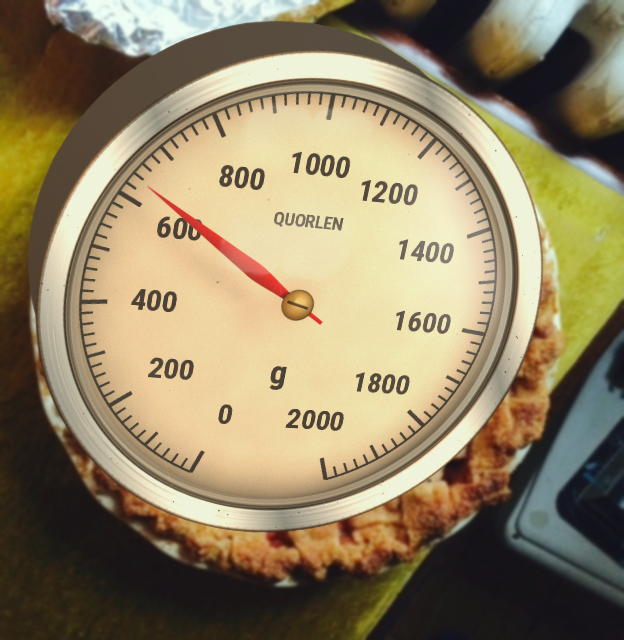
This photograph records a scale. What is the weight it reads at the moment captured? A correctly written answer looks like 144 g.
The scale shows 640 g
